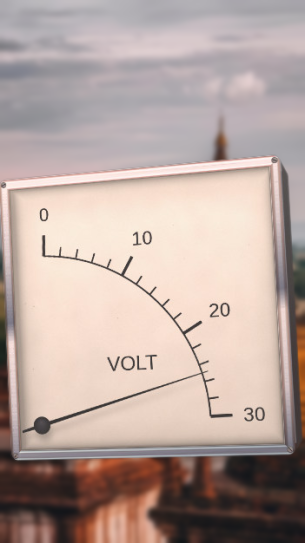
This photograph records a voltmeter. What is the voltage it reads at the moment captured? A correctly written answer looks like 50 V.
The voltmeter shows 25 V
